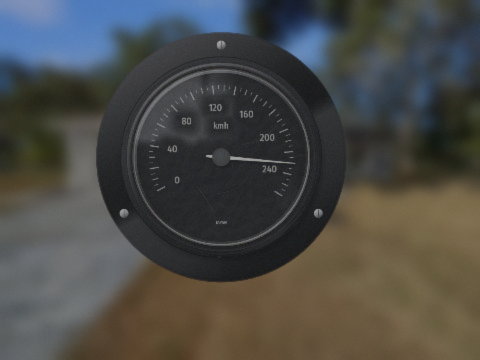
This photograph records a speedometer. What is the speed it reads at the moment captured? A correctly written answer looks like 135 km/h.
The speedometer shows 230 km/h
